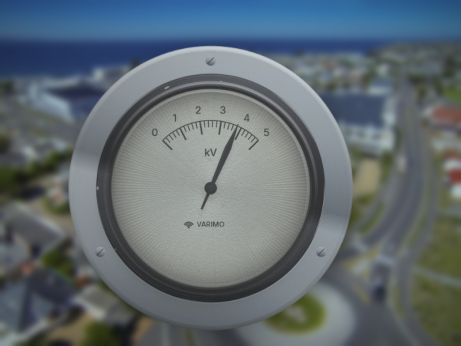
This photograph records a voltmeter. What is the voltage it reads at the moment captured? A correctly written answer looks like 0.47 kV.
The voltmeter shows 3.8 kV
